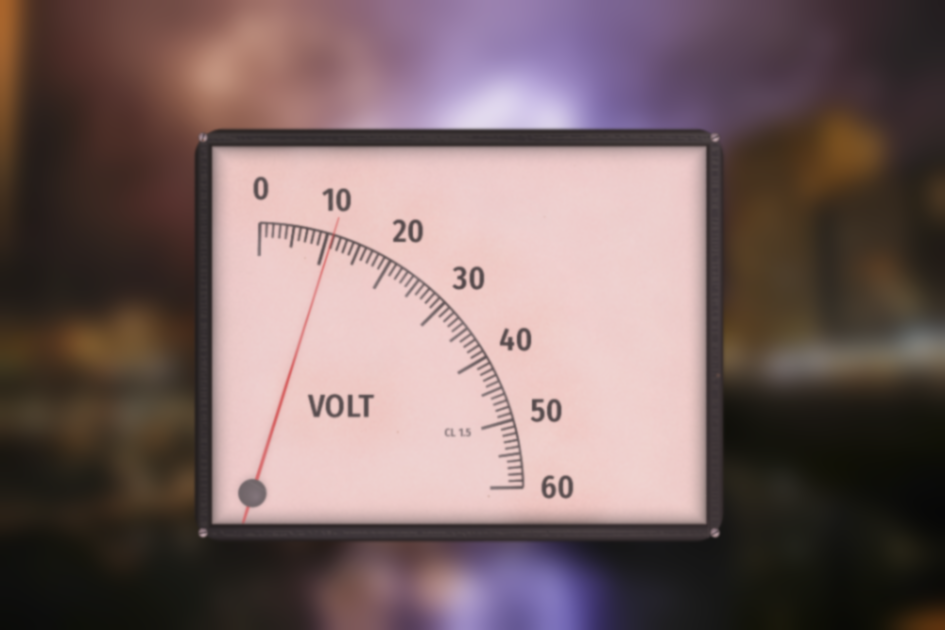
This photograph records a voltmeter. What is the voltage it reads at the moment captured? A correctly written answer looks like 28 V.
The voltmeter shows 11 V
